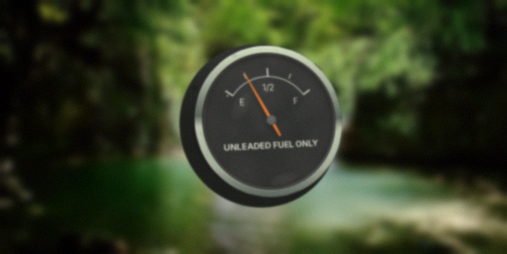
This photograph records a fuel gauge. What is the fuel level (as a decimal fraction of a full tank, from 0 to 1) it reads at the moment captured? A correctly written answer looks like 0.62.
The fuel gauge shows 0.25
